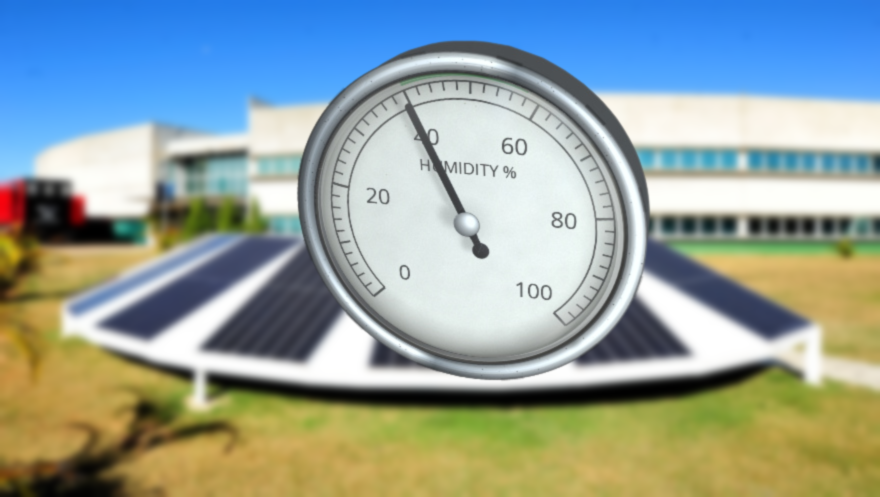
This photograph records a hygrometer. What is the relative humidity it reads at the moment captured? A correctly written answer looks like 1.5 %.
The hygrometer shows 40 %
